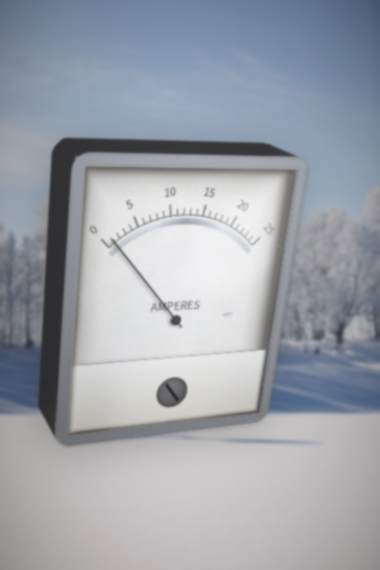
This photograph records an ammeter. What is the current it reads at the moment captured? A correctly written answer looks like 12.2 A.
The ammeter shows 1 A
